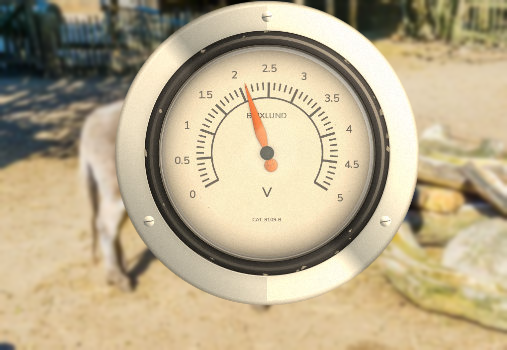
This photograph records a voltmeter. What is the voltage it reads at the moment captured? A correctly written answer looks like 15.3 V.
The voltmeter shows 2.1 V
